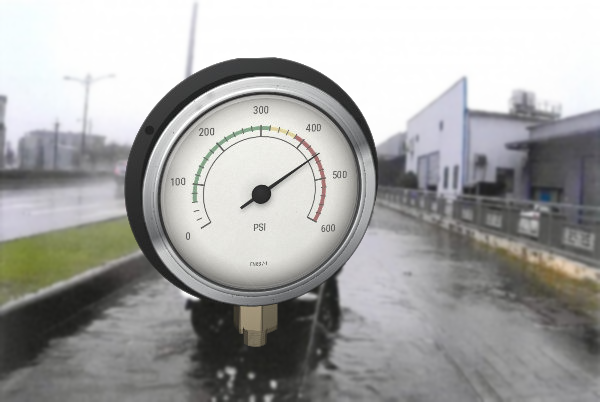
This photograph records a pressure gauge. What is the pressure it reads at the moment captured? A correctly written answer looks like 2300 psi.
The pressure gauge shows 440 psi
